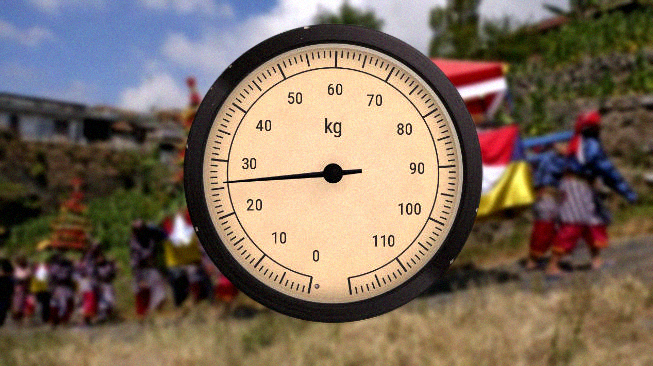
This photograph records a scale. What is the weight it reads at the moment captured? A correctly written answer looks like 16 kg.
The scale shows 26 kg
